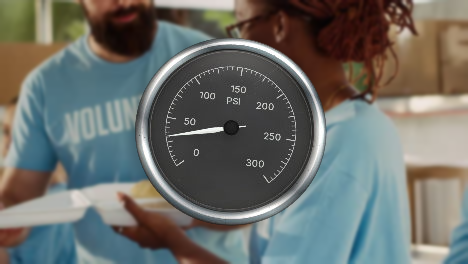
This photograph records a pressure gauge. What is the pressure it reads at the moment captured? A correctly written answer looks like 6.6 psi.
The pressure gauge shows 30 psi
